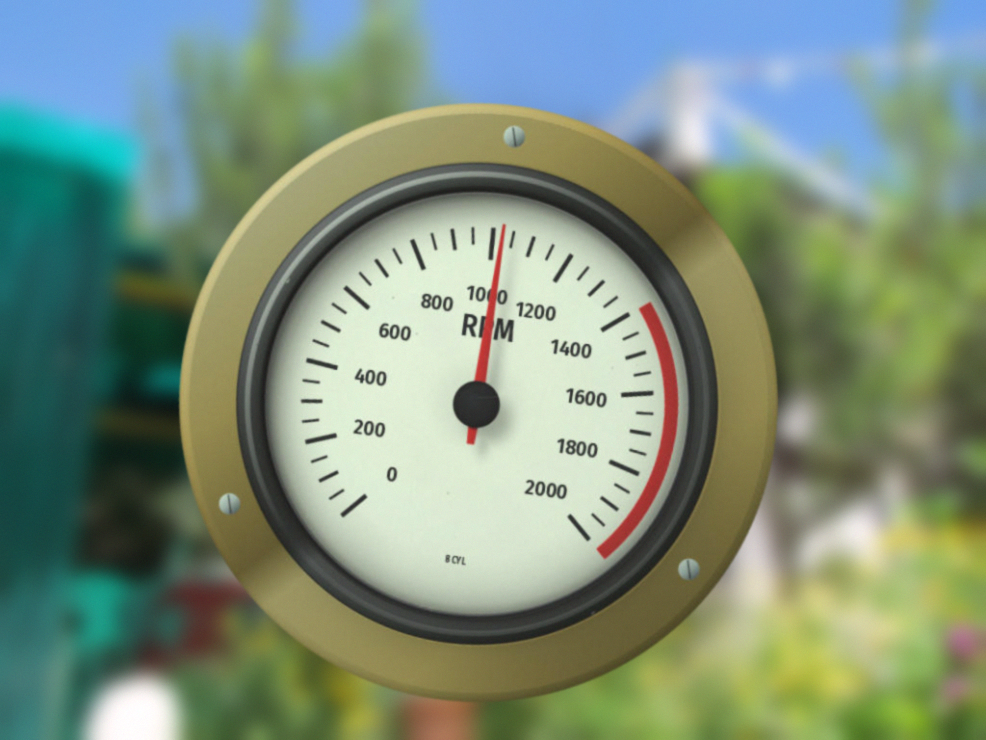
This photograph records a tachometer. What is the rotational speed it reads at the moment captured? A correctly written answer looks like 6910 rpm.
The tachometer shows 1025 rpm
